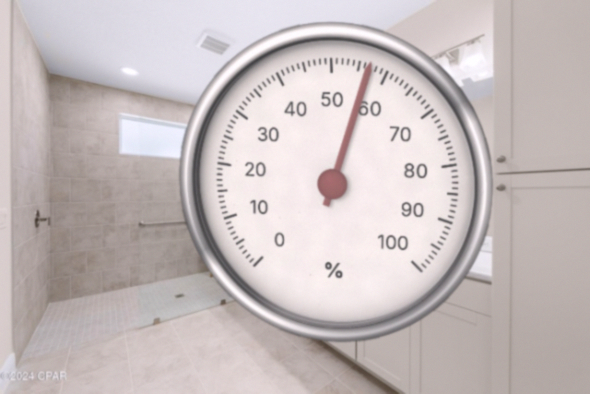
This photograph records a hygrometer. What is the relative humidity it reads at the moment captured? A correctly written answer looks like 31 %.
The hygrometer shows 57 %
